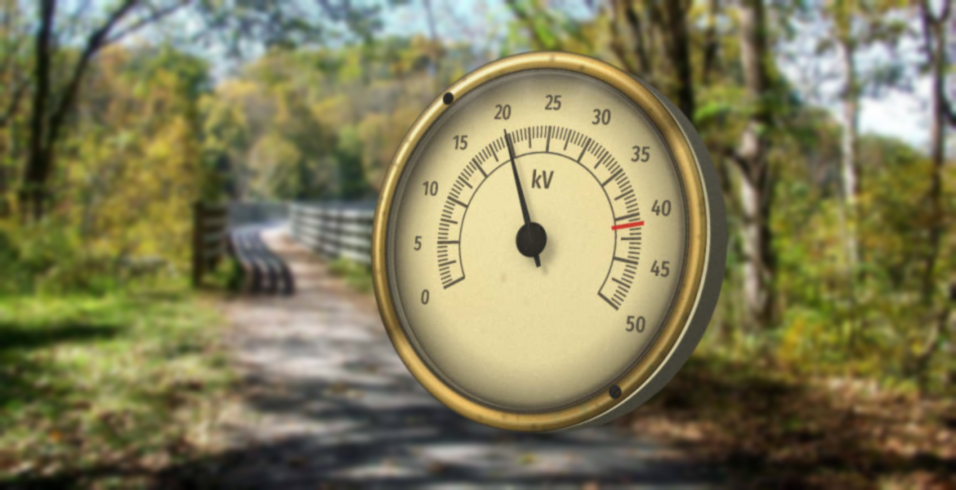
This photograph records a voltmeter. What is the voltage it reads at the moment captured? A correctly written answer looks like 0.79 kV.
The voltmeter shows 20 kV
